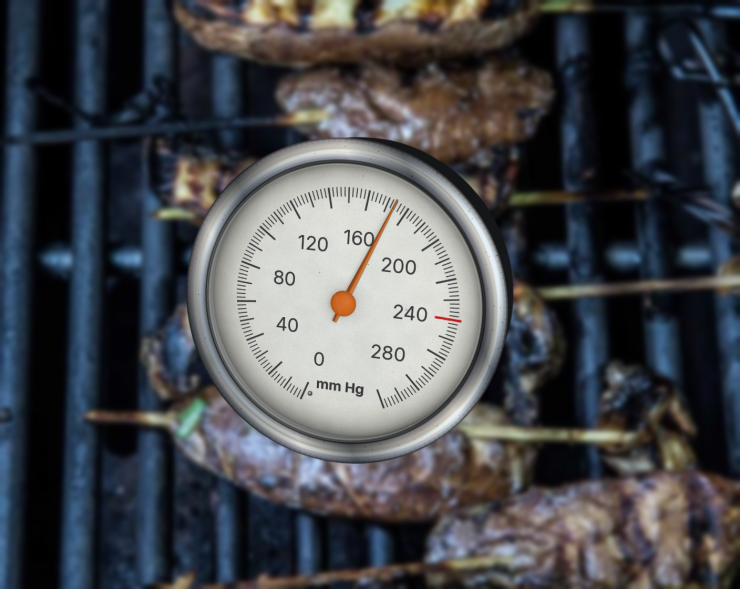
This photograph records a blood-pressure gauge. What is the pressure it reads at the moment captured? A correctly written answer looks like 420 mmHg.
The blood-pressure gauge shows 174 mmHg
